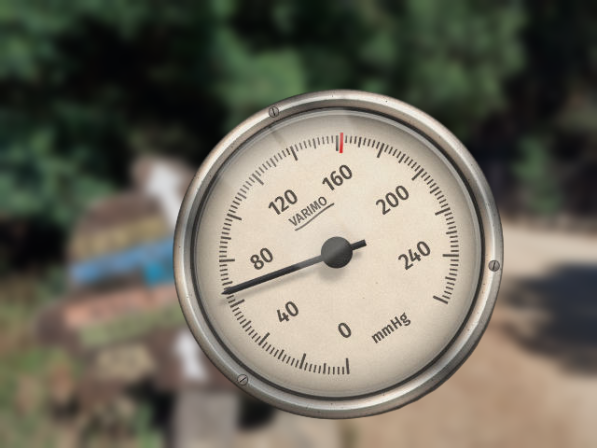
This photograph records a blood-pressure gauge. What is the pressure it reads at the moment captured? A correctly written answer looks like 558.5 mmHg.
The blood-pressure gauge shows 66 mmHg
